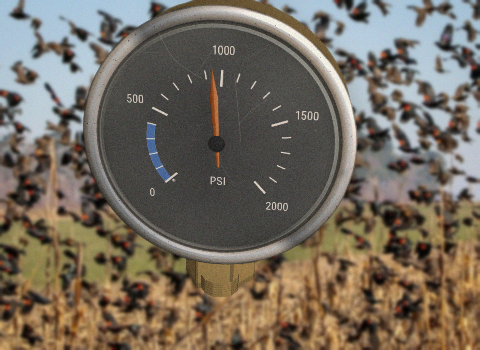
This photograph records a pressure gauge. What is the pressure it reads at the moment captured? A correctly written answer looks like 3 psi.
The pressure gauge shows 950 psi
